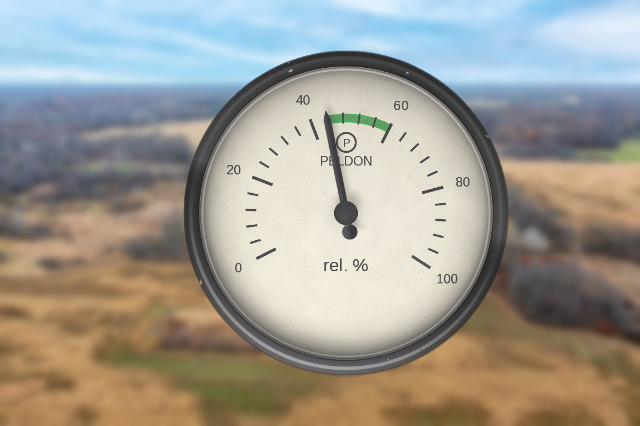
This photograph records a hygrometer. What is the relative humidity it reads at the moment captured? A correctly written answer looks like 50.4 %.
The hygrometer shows 44 %
